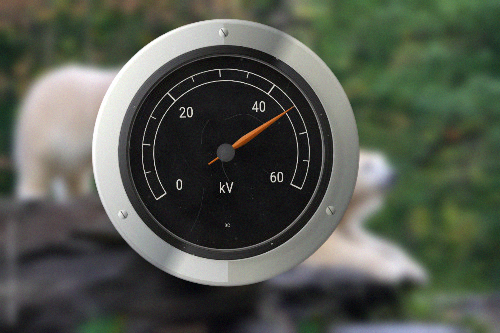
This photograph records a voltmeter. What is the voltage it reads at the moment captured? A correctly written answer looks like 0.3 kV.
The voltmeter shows 45 kV
